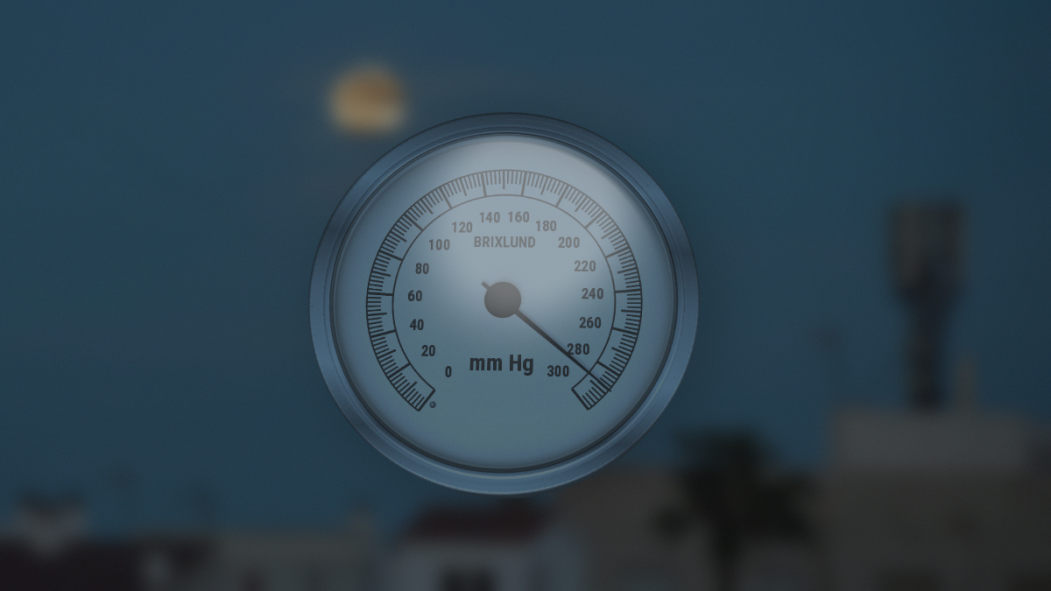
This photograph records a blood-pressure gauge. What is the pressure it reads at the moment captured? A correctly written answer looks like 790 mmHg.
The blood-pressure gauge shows 288 mmHg
